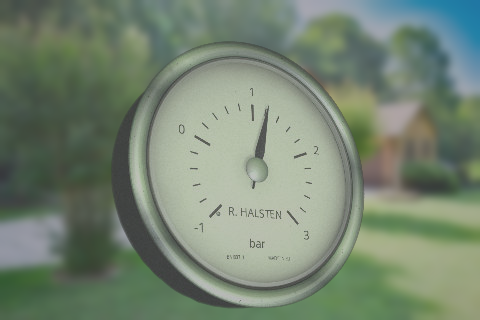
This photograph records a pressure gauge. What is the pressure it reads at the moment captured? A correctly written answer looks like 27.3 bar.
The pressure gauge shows 1.2 bar
